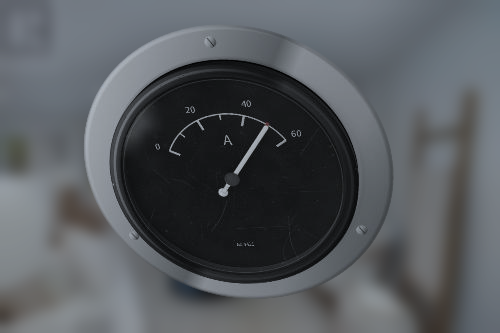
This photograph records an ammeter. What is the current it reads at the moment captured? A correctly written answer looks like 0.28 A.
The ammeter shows 50 A
